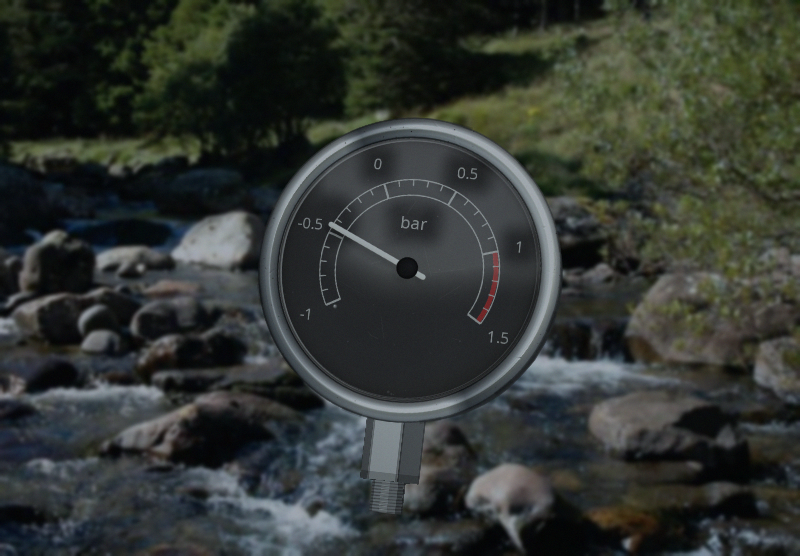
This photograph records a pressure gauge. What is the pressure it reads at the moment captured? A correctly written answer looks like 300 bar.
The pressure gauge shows -0.45 bar
